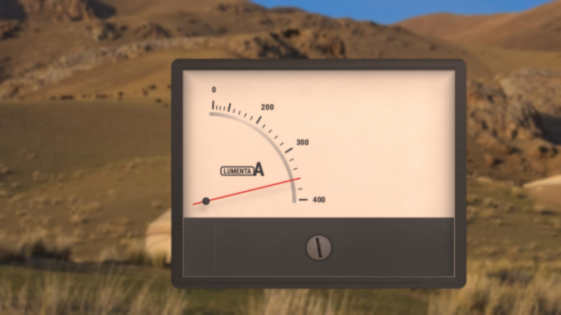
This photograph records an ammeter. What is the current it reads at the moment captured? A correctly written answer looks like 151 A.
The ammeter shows 360 A
